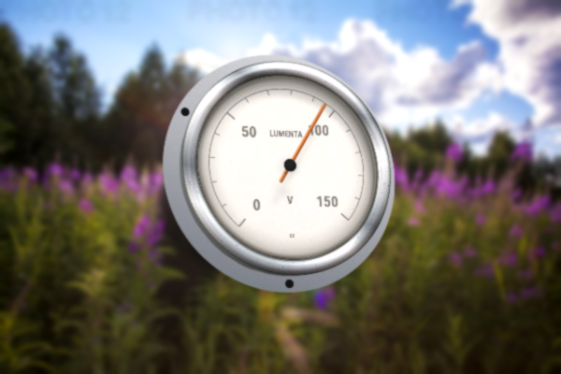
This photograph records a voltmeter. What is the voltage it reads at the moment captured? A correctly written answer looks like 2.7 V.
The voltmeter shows 95 V
